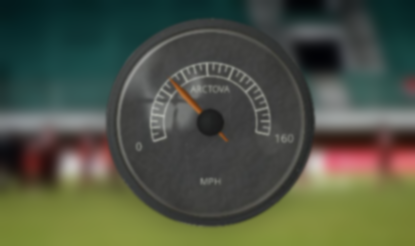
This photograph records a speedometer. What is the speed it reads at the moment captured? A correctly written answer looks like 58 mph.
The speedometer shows 50 mph
